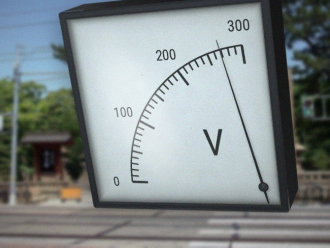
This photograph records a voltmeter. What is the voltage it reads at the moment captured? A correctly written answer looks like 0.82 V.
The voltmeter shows 270 V
